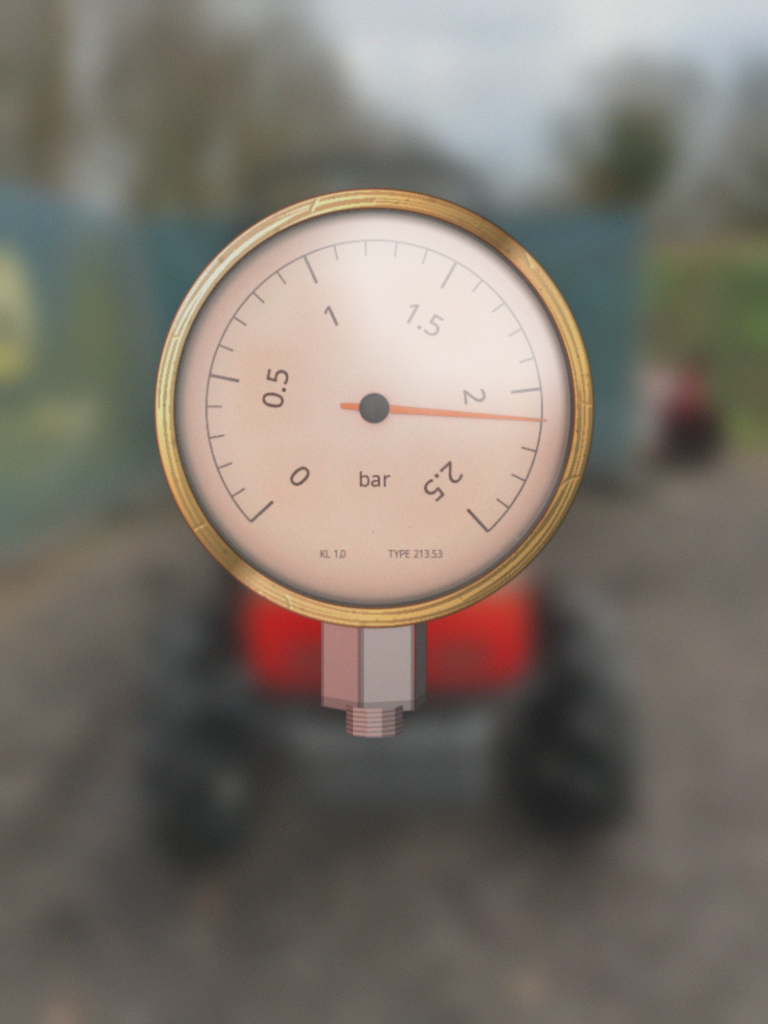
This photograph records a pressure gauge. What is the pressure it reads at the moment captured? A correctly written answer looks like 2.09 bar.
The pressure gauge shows 2.1 bar
